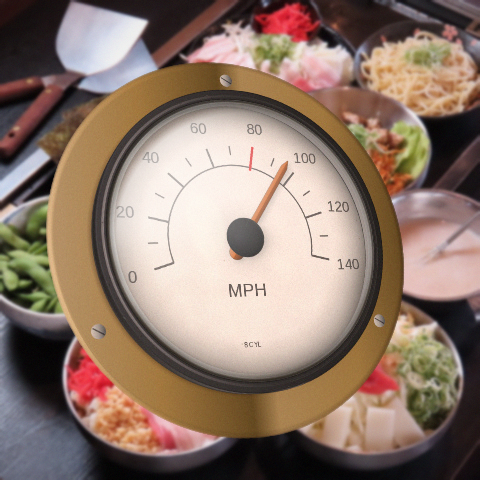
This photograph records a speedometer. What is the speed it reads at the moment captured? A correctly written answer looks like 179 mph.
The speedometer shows 95 mph
